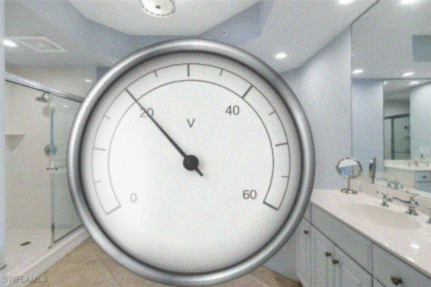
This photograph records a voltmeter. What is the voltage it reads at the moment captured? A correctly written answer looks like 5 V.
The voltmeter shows 20 V
